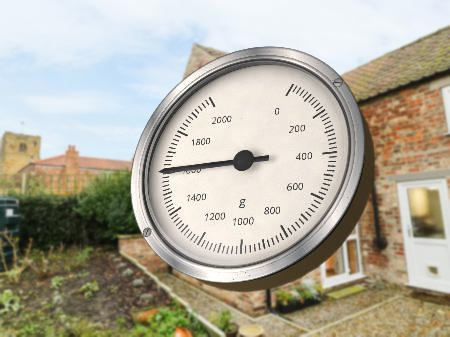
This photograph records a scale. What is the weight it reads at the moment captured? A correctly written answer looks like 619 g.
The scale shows 1600 g
